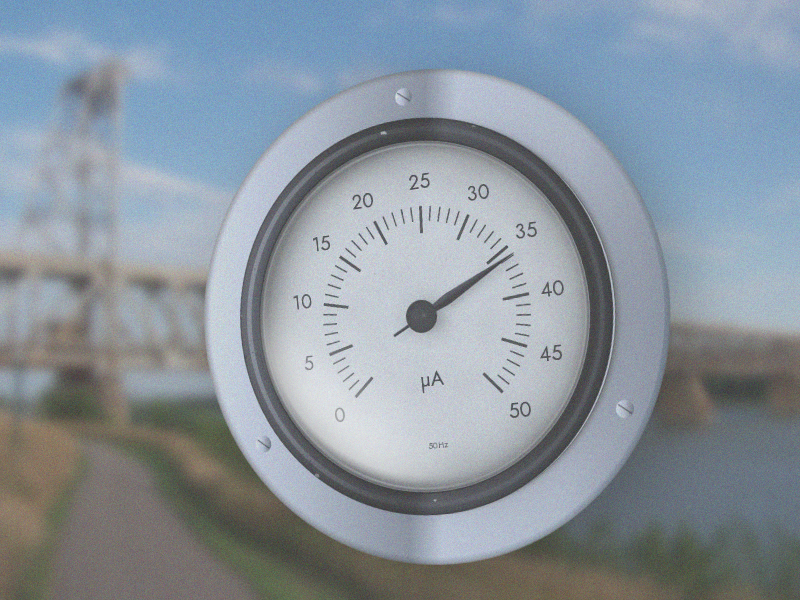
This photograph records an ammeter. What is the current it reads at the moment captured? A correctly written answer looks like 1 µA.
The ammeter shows 36 µA
